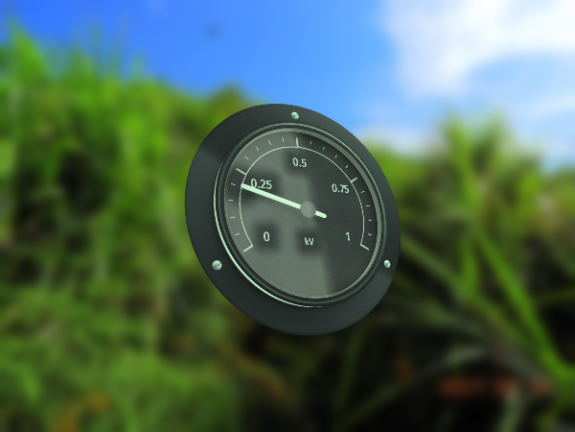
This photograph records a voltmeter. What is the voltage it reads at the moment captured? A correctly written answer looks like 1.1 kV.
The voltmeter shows 0.2 kV
